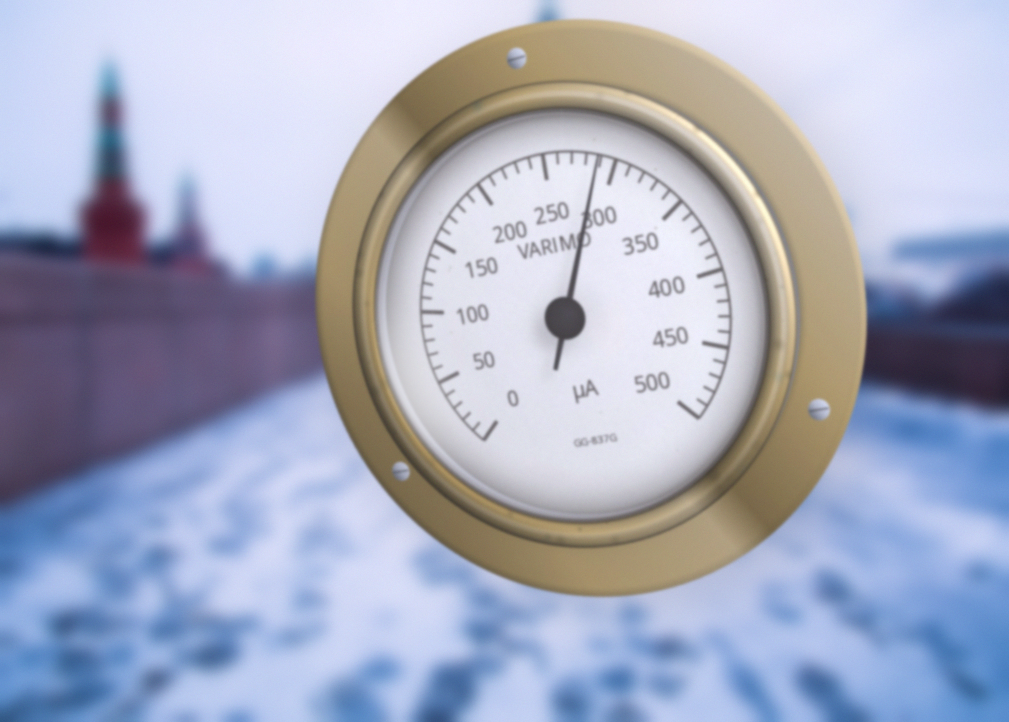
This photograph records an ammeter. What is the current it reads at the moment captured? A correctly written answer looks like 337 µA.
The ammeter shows 290 µA
